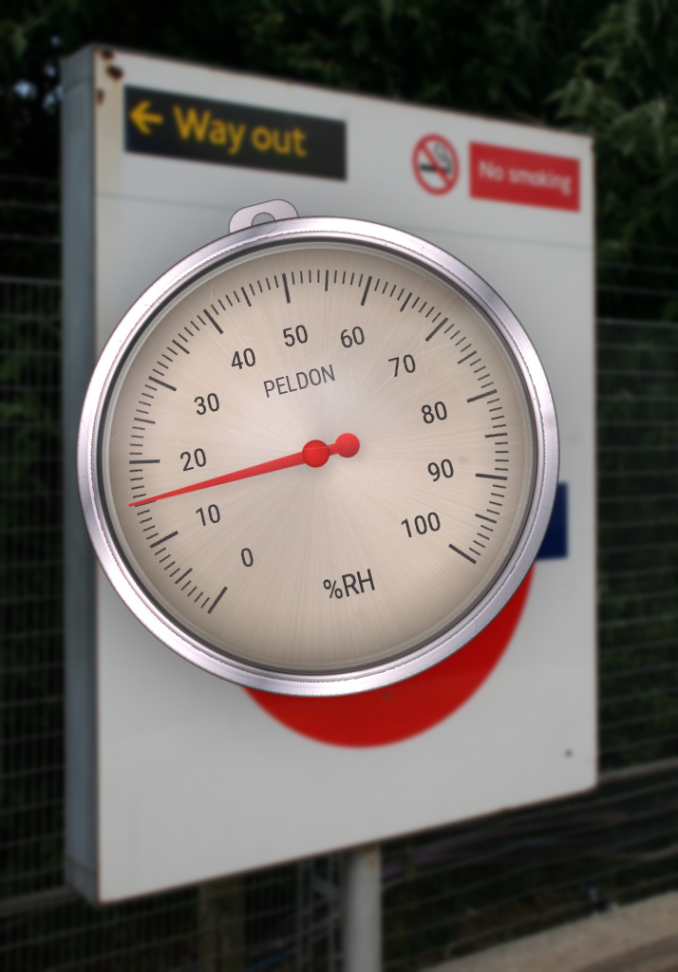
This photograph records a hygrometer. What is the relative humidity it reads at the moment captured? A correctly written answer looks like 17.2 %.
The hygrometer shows 15 %
